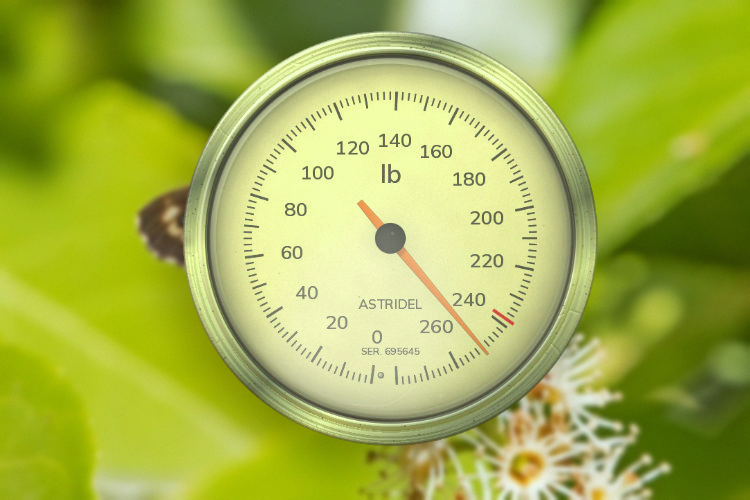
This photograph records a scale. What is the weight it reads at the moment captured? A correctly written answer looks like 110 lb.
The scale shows 250 lb
